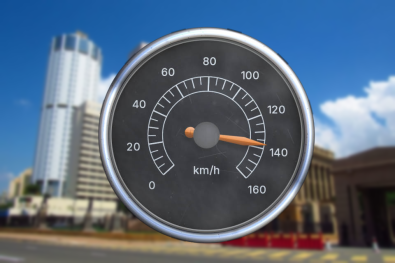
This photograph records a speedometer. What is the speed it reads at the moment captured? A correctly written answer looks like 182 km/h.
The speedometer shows 137.5 km/h
